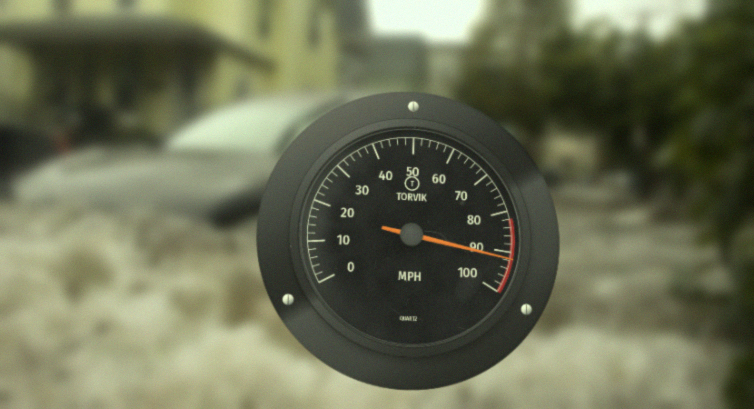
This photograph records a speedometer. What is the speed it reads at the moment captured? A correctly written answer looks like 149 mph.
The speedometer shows 92 mph
